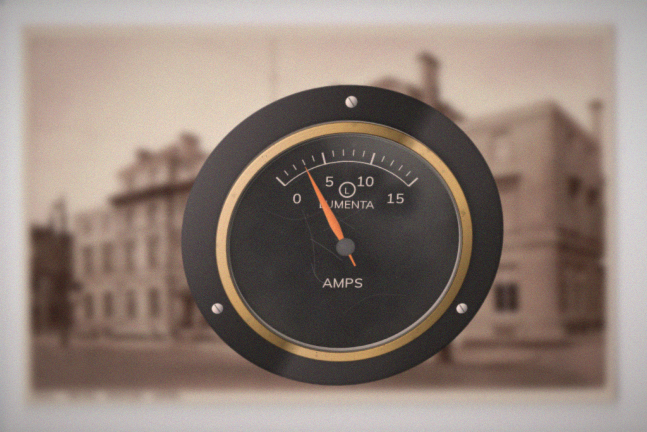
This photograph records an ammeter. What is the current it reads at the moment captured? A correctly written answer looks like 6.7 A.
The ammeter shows 3 A
